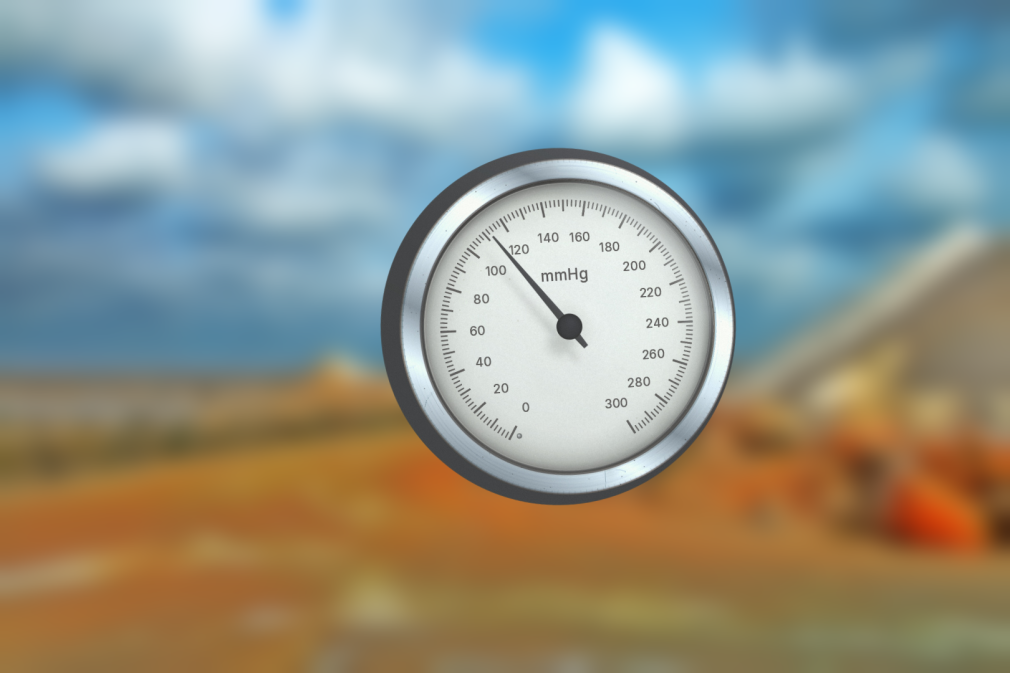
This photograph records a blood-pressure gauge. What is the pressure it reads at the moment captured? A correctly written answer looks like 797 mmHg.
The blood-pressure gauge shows 112 mmHg
